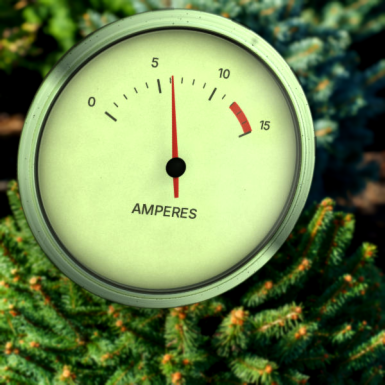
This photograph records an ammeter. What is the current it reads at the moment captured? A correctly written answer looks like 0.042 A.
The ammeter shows 6 A
